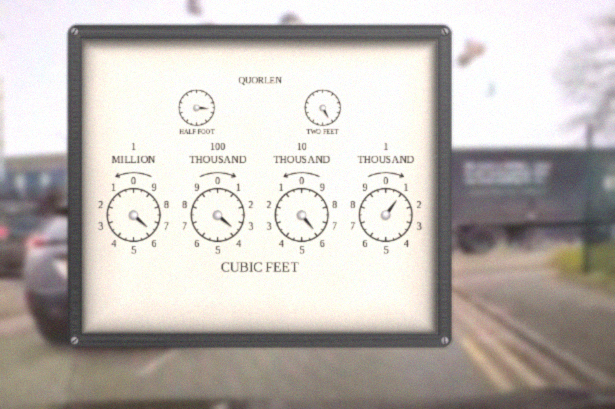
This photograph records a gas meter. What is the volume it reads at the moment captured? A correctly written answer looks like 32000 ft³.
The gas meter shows 636100 ft³
